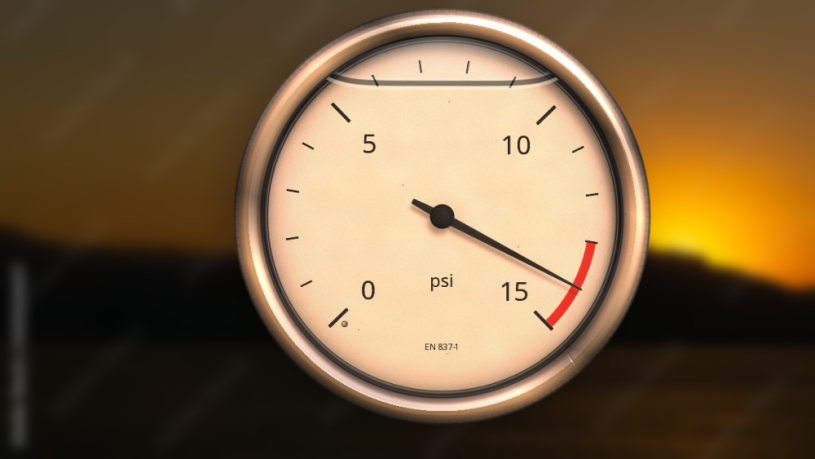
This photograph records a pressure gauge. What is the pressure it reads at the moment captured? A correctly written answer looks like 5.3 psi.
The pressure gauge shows 14 psi
